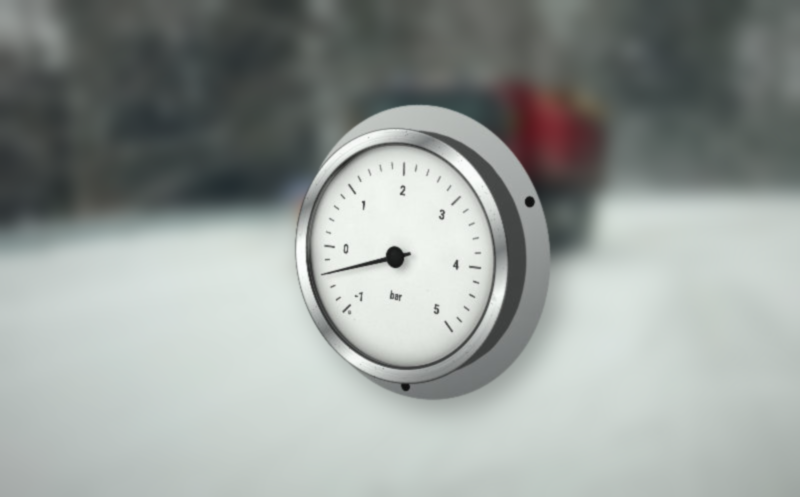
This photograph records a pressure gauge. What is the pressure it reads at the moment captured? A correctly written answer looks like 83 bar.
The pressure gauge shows -0.4 bar
